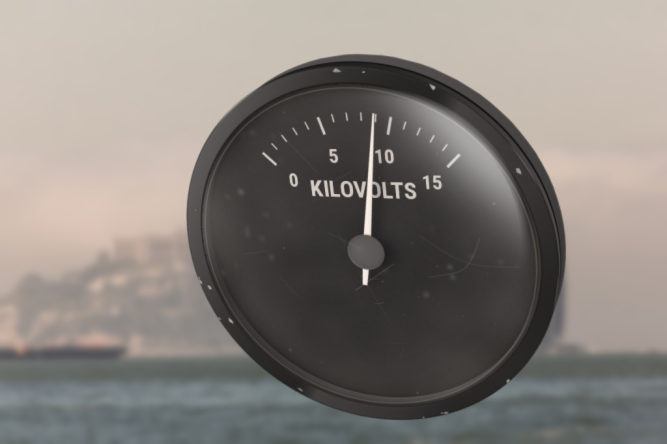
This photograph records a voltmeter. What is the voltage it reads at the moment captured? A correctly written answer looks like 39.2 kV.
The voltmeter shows 9 kV
